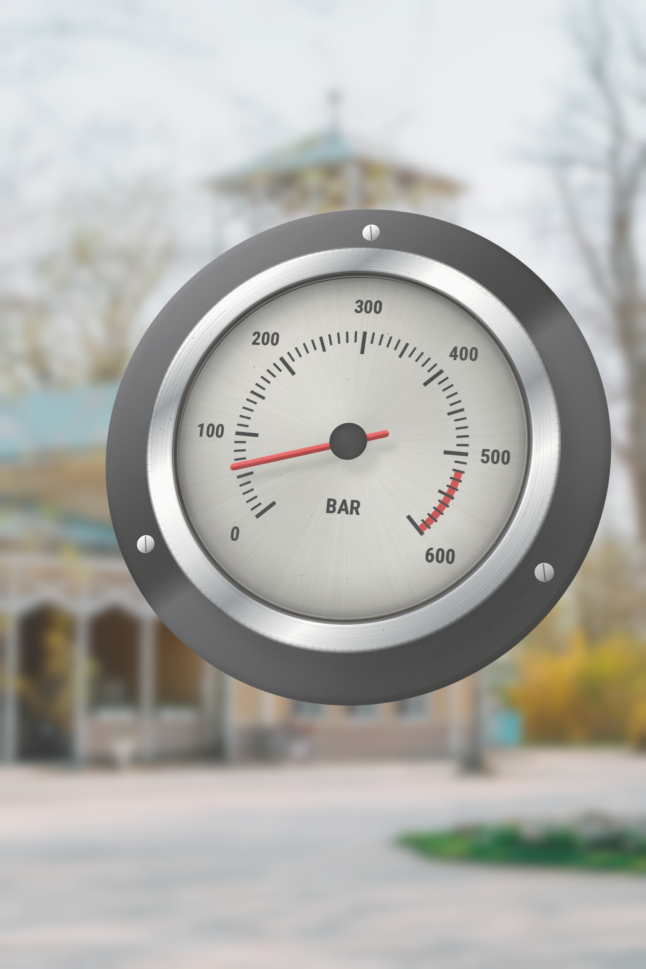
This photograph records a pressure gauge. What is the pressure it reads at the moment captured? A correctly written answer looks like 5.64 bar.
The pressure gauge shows 60 bar
